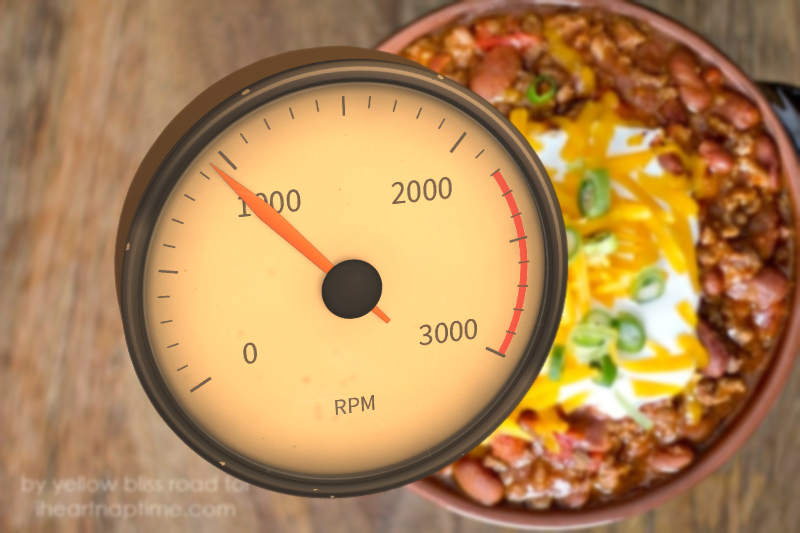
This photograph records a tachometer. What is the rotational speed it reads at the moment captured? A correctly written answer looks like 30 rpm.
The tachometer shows 950 rpm
